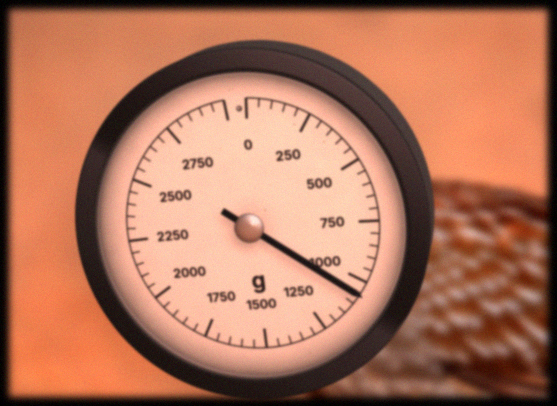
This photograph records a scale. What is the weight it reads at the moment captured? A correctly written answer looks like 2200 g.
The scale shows 1050 g
